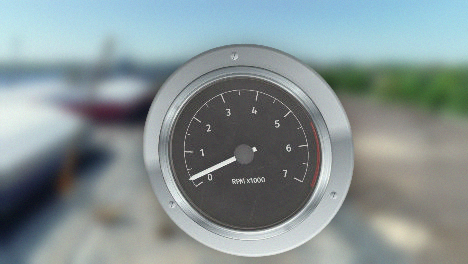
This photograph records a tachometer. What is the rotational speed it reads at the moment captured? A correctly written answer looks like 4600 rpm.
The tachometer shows 250 rpm
